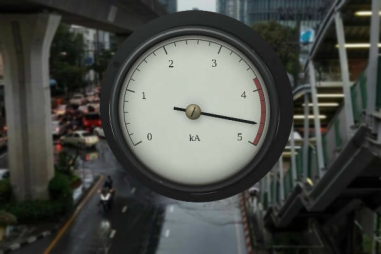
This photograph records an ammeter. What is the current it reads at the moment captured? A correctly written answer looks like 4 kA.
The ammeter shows 4.6 kA
